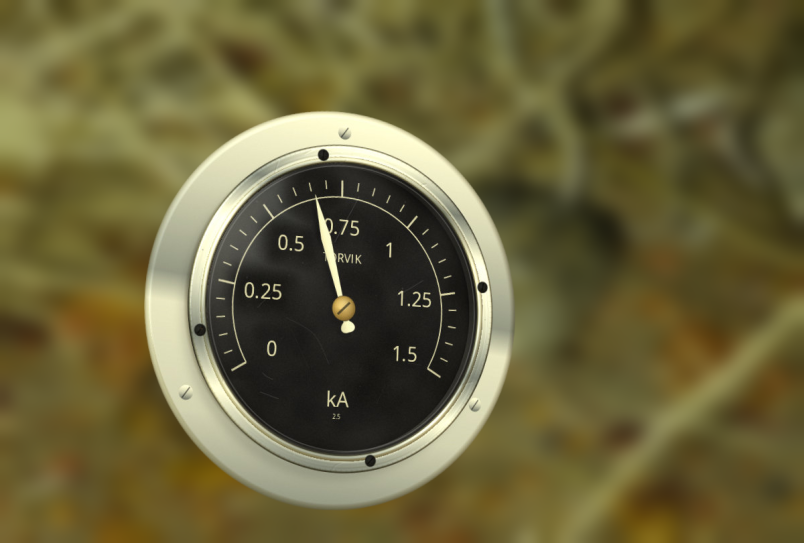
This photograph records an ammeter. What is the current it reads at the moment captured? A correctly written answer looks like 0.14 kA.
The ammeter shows 0.65 kA
